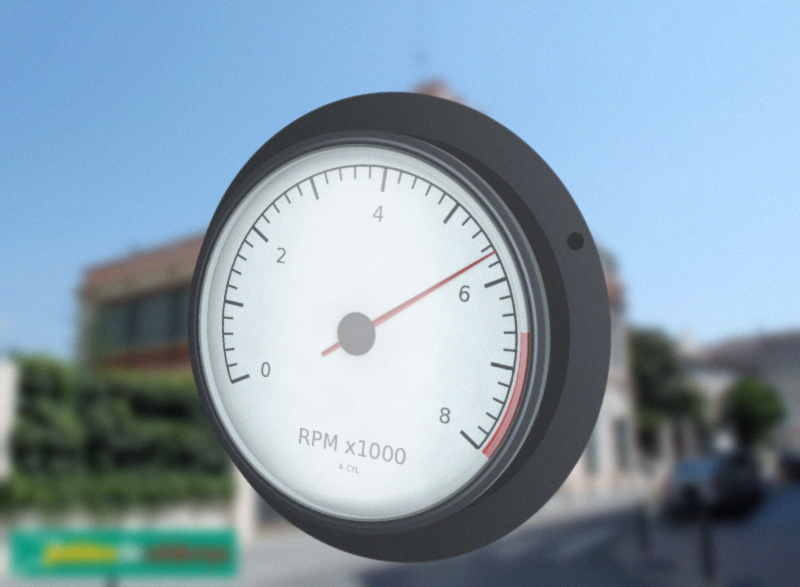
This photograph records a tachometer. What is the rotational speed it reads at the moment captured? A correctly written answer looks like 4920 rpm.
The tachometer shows 5700 rpm
